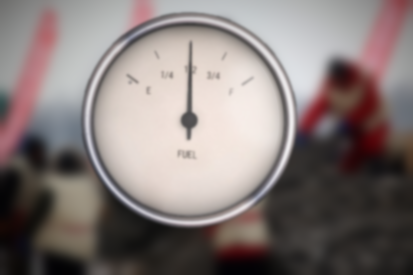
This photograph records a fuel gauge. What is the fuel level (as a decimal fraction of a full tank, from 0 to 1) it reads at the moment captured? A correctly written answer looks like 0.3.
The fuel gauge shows 0.5
